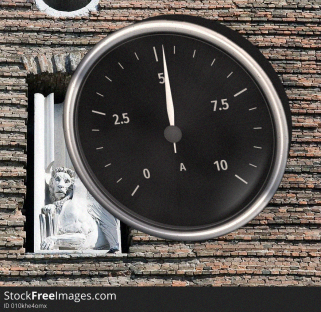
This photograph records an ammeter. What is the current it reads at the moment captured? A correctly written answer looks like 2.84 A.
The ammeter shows 5.25 A
